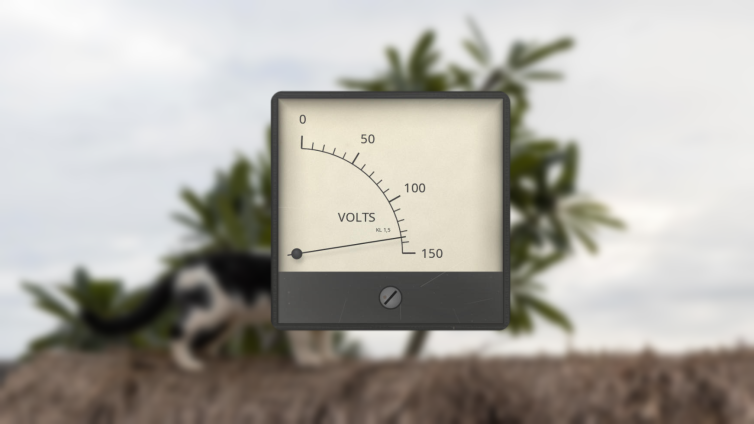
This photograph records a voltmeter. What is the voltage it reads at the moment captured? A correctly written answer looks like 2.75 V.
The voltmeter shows 135 V
